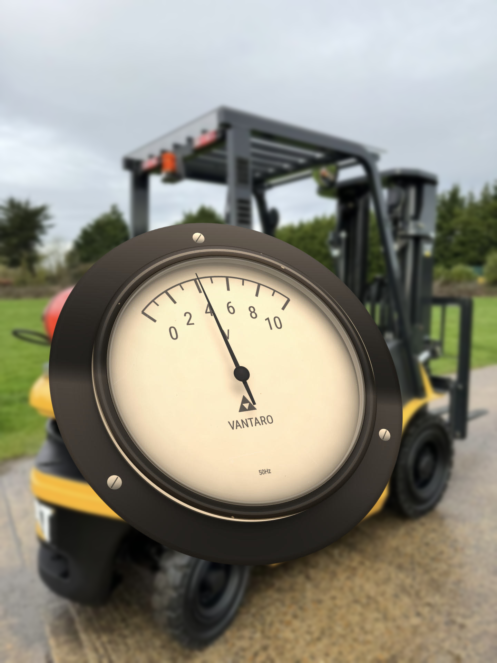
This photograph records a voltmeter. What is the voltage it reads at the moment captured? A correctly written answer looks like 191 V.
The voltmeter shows 4 V
